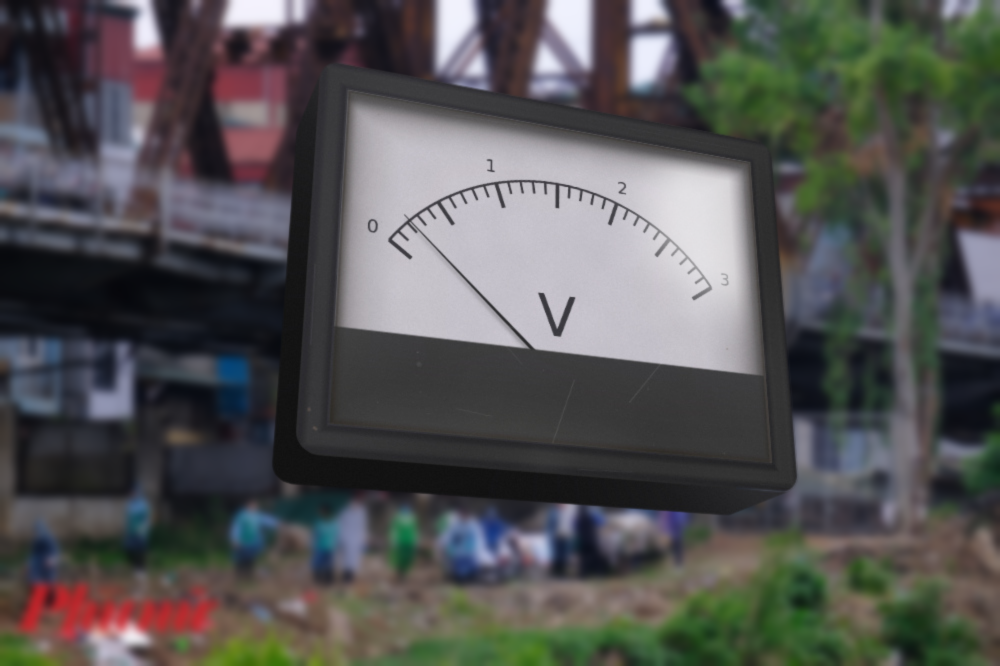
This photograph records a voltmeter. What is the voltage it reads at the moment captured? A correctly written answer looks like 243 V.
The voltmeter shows 0.2 V
